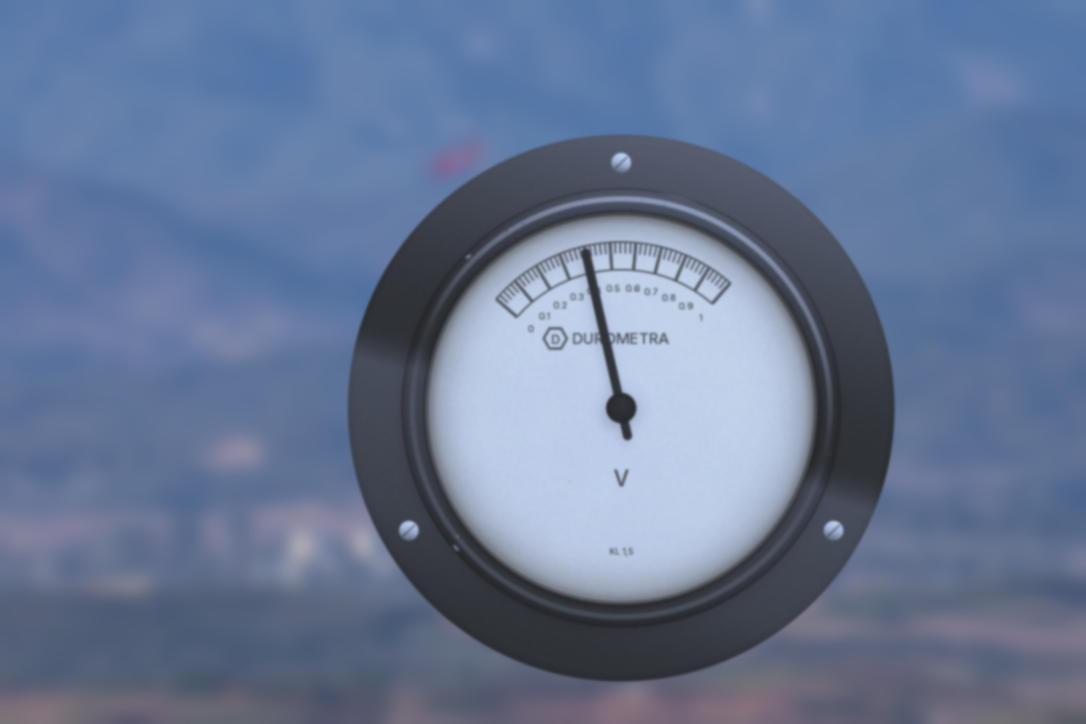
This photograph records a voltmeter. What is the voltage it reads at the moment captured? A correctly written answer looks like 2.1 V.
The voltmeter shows 0.4 V
